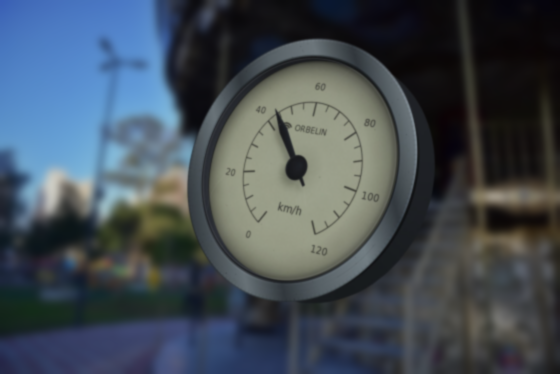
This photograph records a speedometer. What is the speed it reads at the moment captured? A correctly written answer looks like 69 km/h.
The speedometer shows 45 km/h
